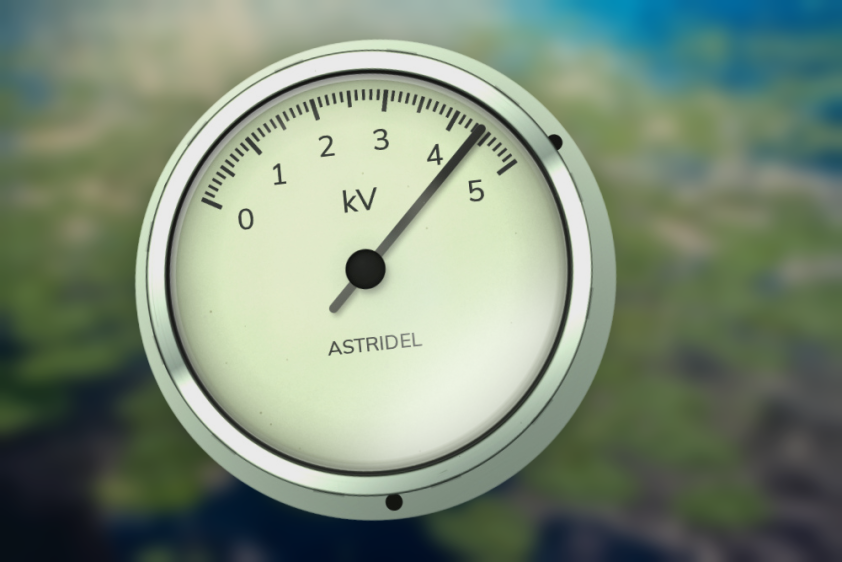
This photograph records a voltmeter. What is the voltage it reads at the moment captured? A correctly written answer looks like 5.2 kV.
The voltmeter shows 4.4 kV
